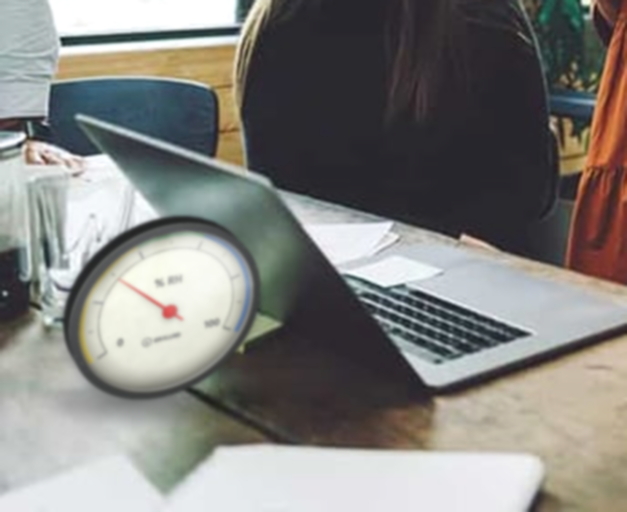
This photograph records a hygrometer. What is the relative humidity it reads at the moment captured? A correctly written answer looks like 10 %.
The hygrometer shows 30 %
